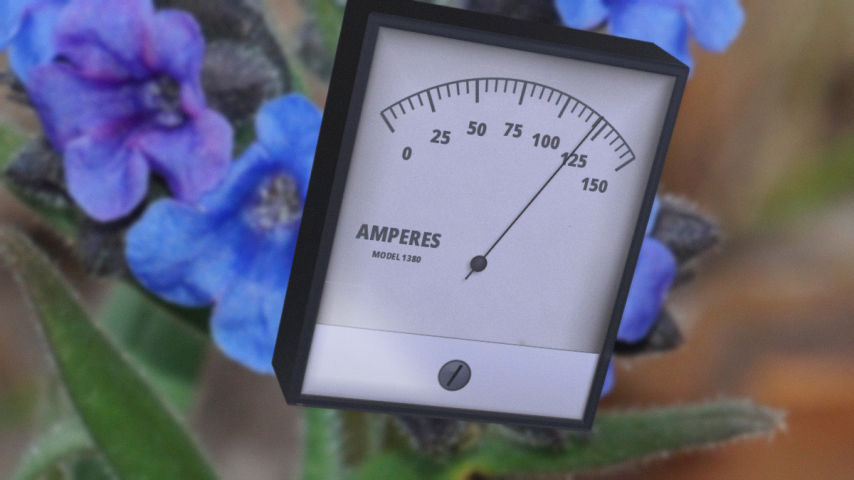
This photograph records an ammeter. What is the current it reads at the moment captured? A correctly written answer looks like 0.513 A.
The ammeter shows 120 A
